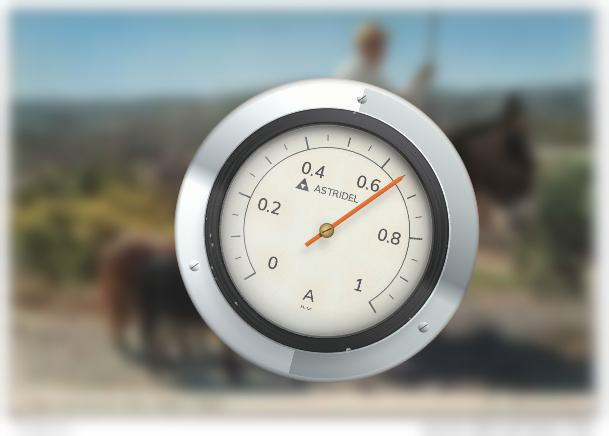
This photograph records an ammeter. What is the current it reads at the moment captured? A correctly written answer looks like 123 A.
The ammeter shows 0.65 A
